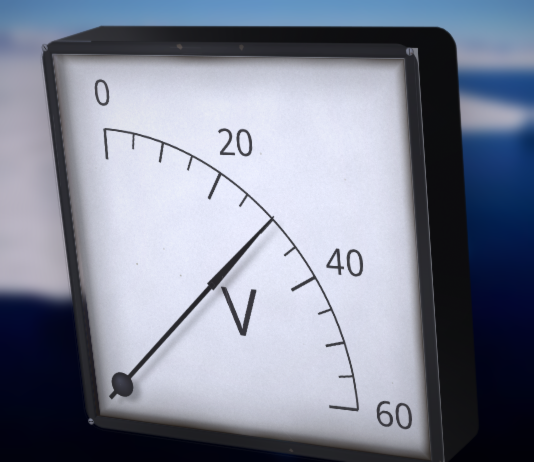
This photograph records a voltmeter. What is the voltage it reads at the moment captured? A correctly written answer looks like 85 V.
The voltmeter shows 30 V
